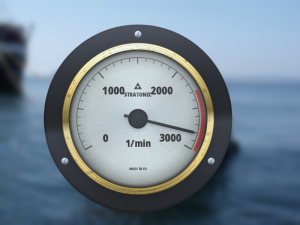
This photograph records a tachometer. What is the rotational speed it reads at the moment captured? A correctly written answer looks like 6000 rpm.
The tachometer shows 2800 rpm
